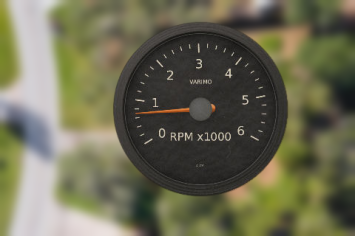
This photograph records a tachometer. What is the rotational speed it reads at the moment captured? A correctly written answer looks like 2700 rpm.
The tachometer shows 700 rpm
